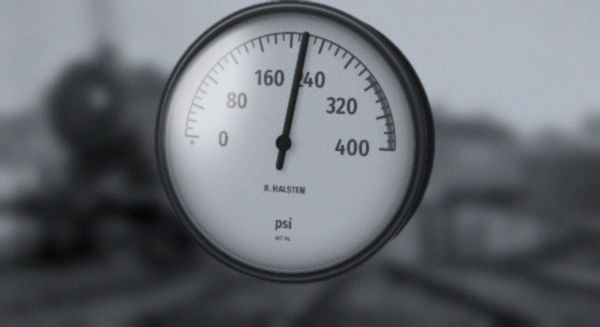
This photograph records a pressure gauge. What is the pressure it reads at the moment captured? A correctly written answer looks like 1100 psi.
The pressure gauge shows 220 psi
